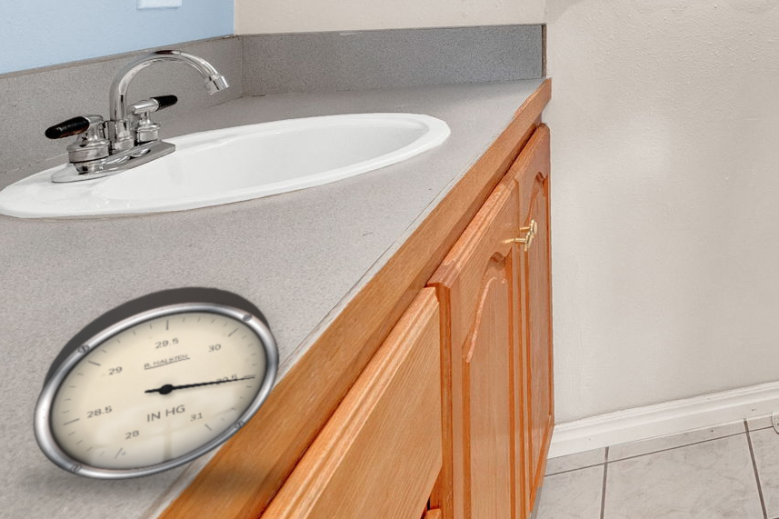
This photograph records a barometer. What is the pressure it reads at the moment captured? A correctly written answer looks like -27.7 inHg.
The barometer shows 30.5 inHg
